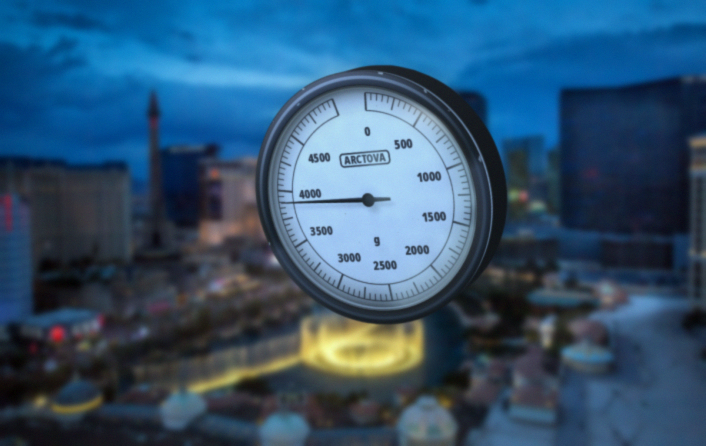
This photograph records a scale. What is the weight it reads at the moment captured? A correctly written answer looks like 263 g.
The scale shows 3900 g
